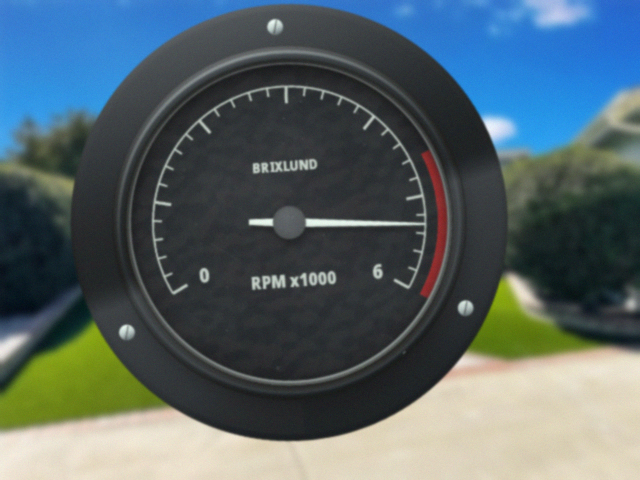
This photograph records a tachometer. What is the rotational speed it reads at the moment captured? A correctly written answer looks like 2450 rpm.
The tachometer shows 5300 rpm
